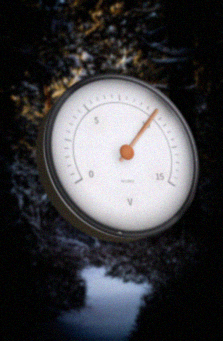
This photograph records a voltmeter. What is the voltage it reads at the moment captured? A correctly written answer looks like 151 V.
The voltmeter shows 10 V
